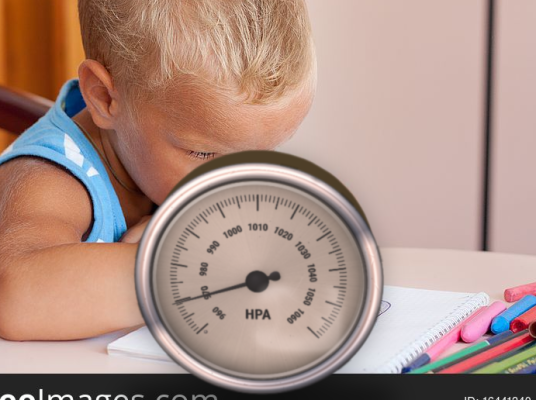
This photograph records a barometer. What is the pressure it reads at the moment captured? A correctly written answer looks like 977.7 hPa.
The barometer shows 970 hPa
